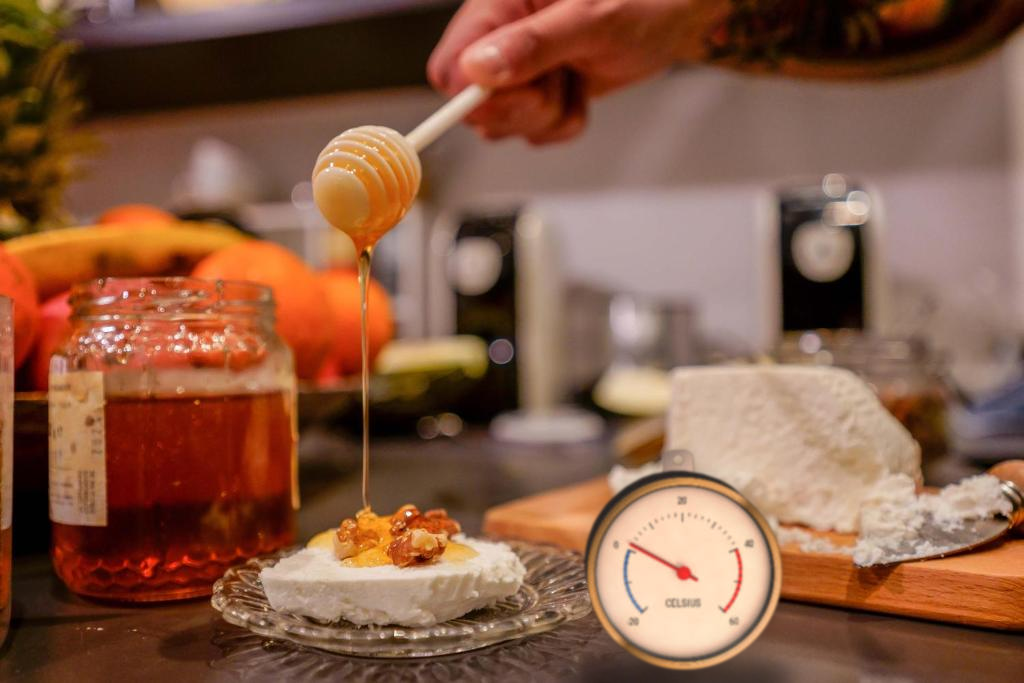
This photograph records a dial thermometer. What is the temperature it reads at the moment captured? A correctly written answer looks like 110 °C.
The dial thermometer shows 2 °C
